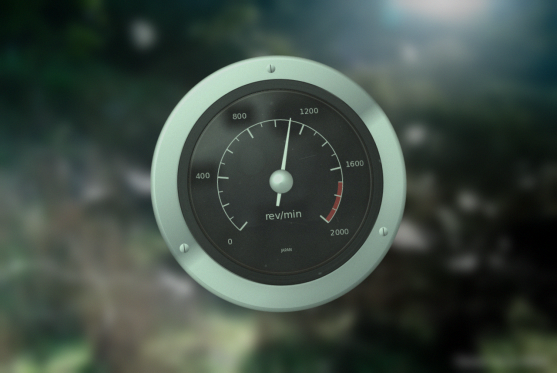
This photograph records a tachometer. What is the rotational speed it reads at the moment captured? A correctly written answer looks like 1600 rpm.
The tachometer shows 1100 rpm
